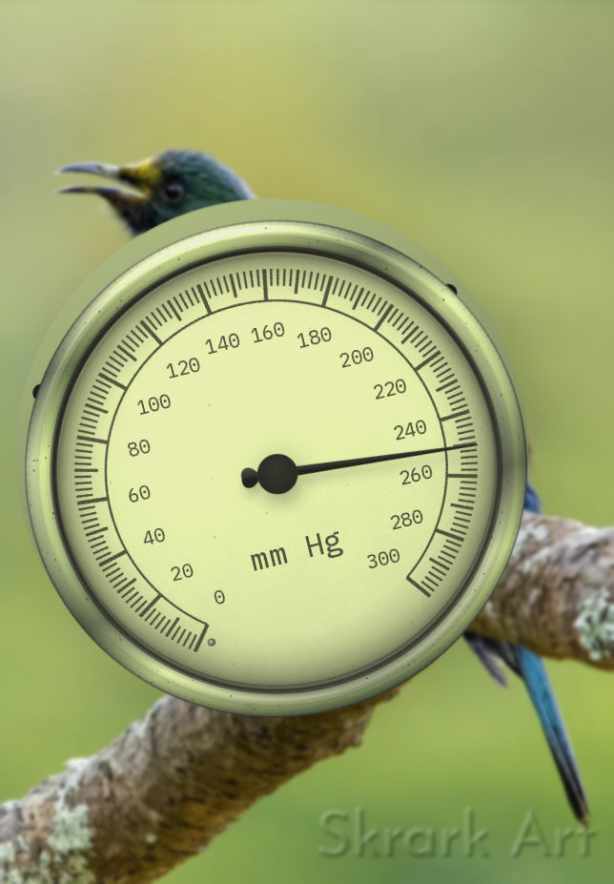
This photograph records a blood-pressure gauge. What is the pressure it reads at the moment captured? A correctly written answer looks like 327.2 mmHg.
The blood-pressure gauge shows 250 mmHg
